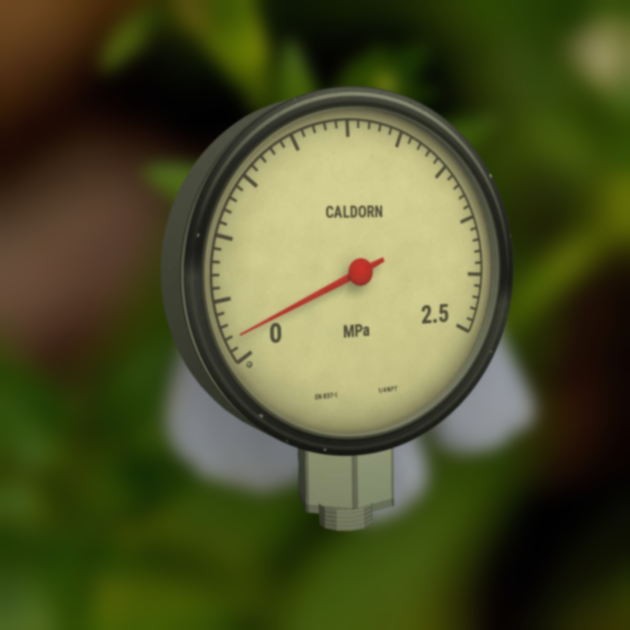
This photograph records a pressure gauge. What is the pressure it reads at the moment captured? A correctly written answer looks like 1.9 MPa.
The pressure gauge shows 0.1 MPa
